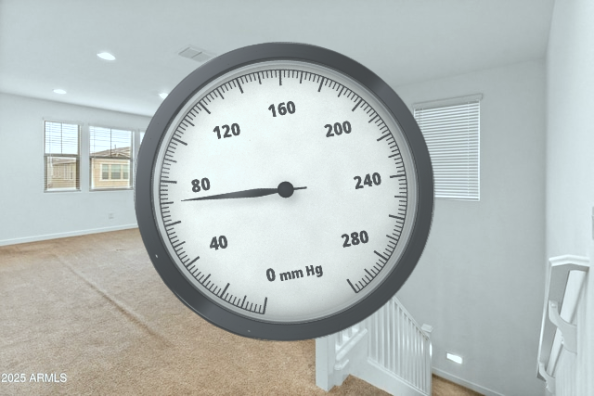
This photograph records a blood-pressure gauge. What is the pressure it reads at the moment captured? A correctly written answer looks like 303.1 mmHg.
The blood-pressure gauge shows 70 mmHg
